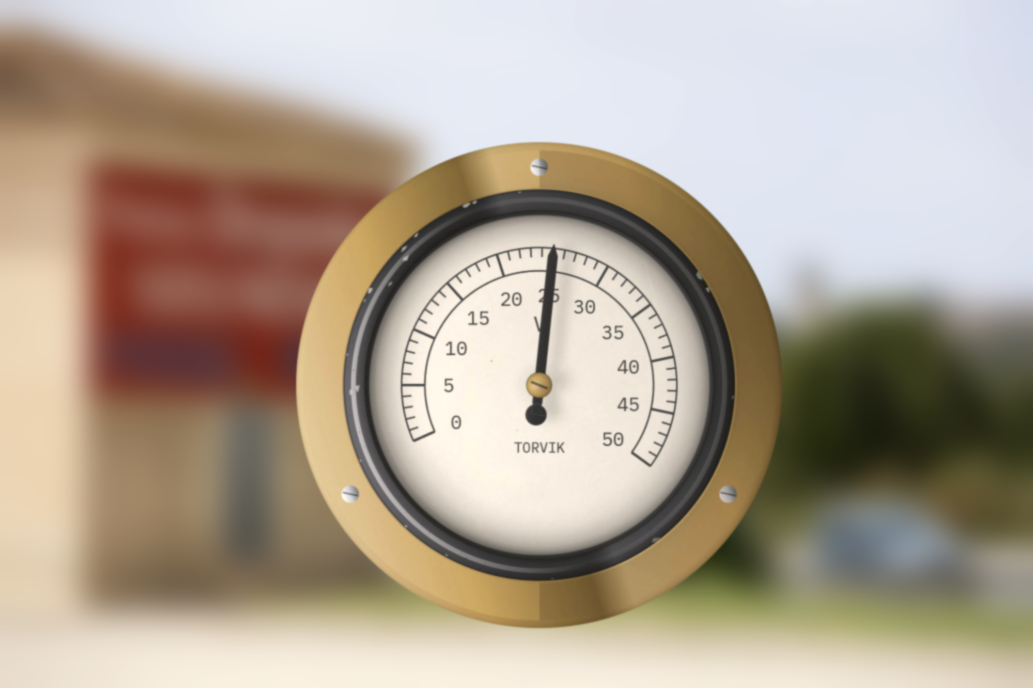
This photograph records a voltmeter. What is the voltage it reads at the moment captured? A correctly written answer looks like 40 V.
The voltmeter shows 25 V
